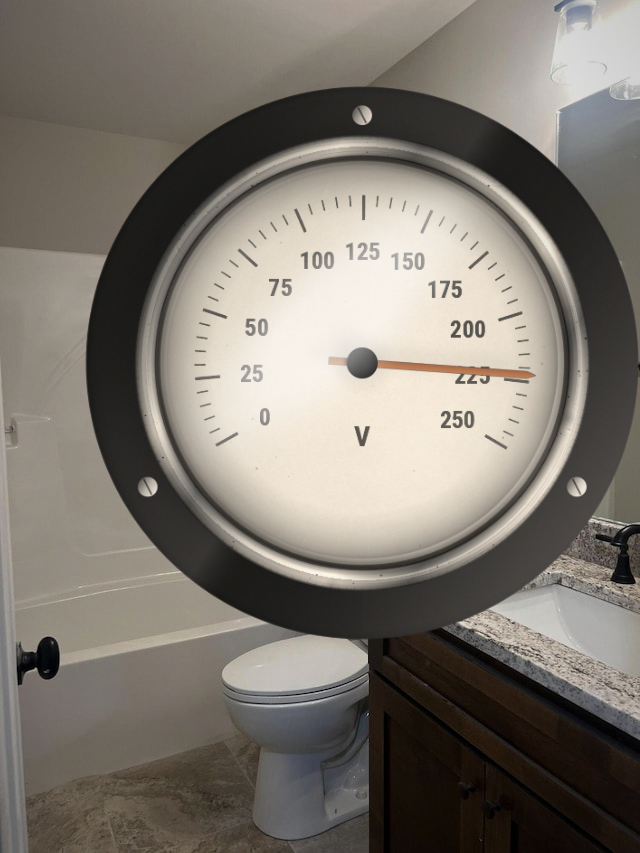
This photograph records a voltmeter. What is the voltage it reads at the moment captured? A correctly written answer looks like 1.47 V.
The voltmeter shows 222.5 V
